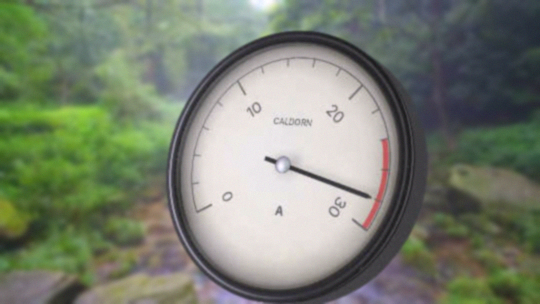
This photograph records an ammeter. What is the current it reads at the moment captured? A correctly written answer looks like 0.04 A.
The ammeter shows 28 A
